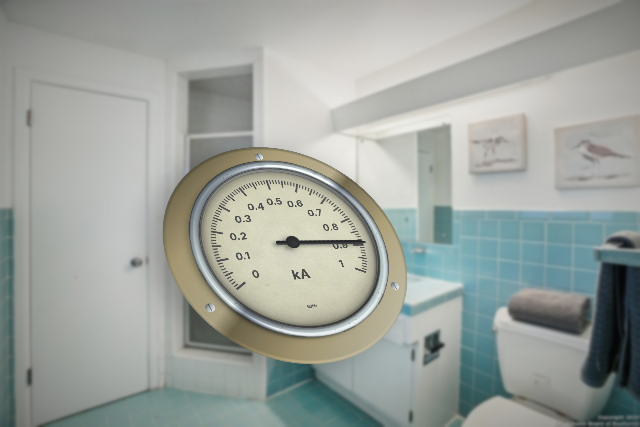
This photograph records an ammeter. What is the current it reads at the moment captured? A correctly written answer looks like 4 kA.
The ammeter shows 0.9 kA
